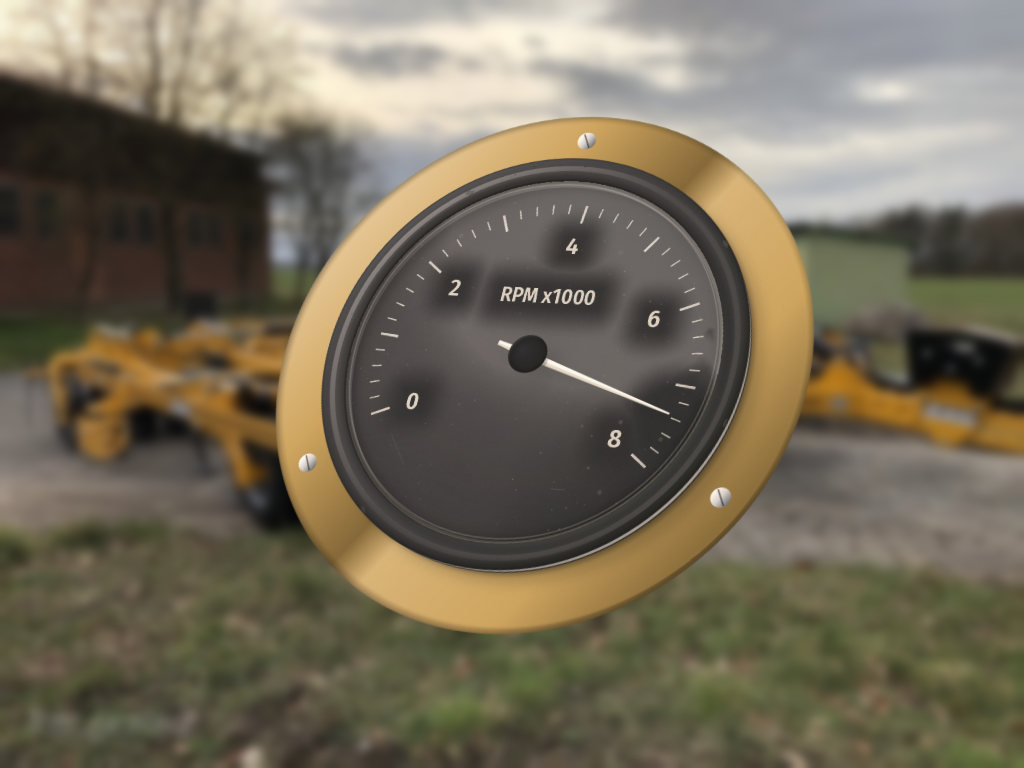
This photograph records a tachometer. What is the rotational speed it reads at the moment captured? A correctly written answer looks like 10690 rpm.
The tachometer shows 7400 rpm
